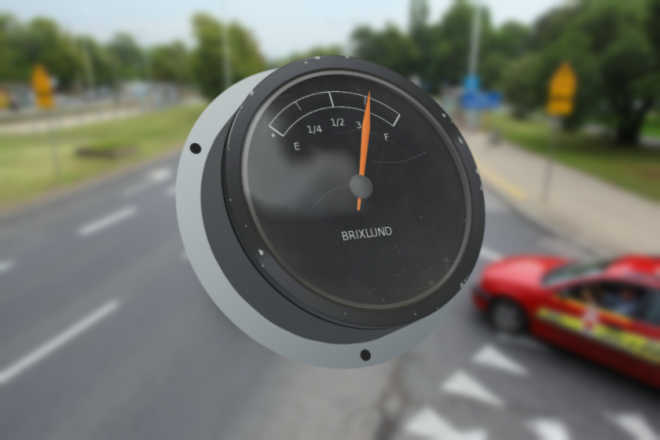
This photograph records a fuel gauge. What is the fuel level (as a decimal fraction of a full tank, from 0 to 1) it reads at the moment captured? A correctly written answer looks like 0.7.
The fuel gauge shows 0.75
